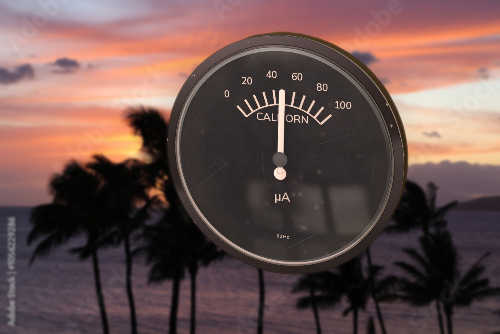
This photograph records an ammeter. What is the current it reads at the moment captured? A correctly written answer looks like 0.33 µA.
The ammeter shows 50 µA
